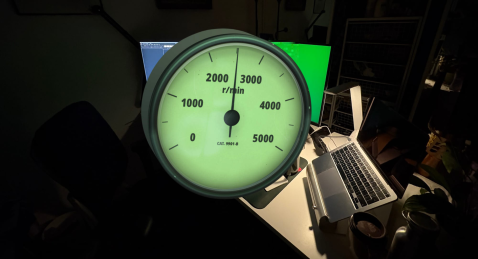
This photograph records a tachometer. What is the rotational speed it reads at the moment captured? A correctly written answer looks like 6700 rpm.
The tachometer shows 2500 rpm
